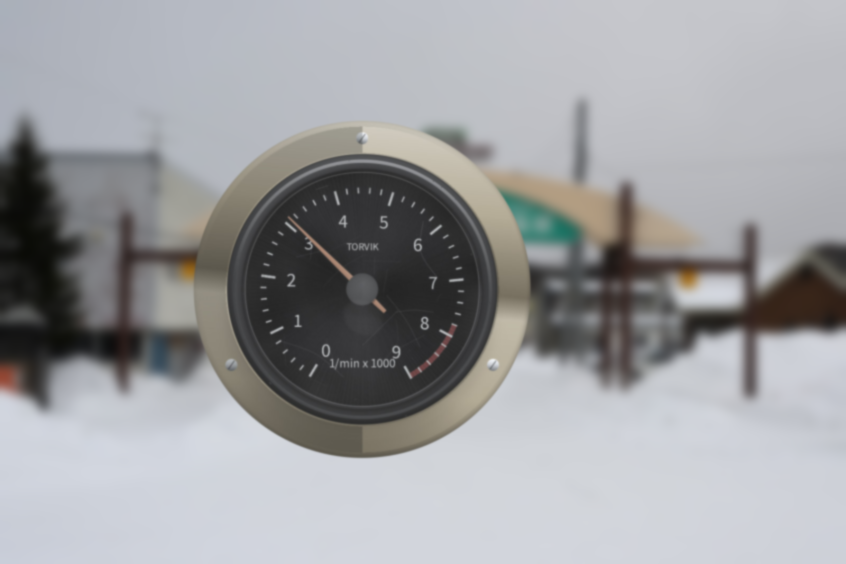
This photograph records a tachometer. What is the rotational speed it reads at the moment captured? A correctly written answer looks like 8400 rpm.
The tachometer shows 3100 rpm
